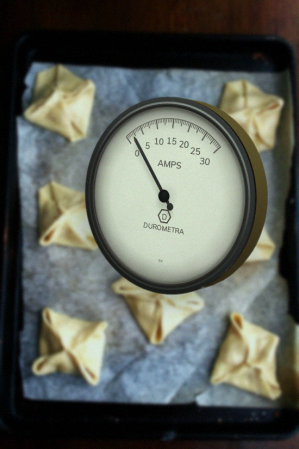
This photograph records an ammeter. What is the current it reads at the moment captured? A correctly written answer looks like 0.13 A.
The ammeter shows 2.5 A
